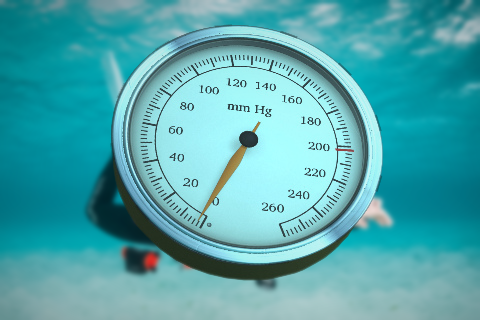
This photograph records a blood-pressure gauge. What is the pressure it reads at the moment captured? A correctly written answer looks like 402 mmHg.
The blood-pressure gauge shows 2 mmHg
